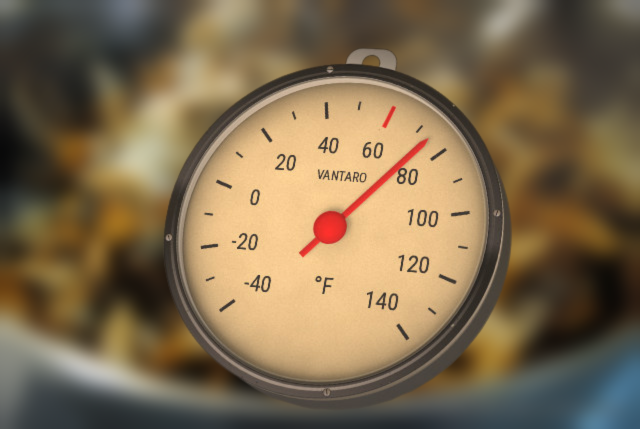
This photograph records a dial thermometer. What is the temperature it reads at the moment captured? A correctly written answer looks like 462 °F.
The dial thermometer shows 75 °F
